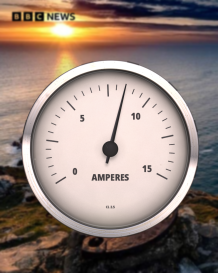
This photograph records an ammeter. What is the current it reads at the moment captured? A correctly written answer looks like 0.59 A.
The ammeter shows 8.5 A
